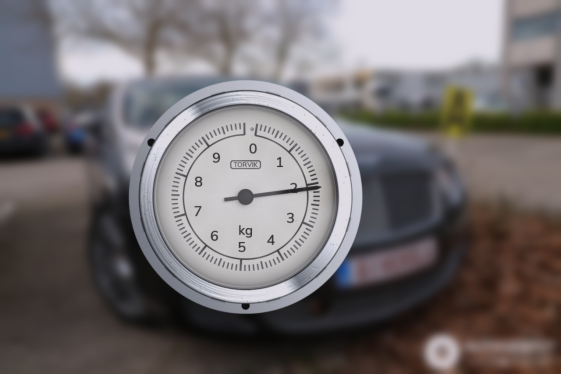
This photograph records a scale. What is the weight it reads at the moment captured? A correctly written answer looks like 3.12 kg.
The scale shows 2.1 kg
